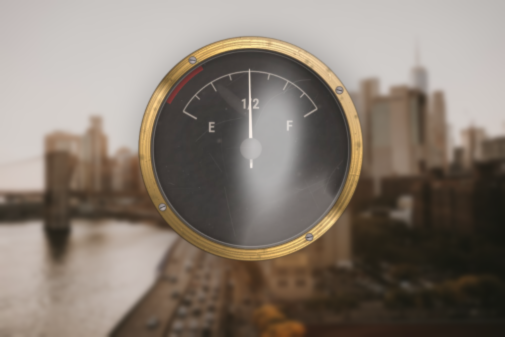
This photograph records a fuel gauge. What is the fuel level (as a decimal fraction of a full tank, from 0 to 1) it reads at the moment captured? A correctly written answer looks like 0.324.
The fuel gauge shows 0.5
